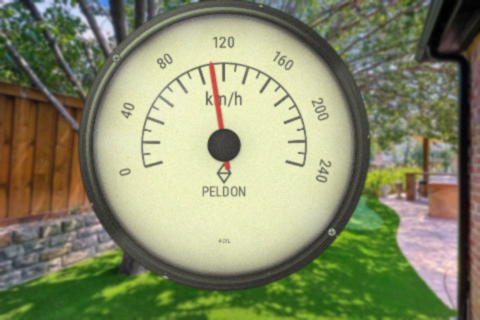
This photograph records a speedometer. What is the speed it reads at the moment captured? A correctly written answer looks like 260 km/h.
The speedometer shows 110 km/h
